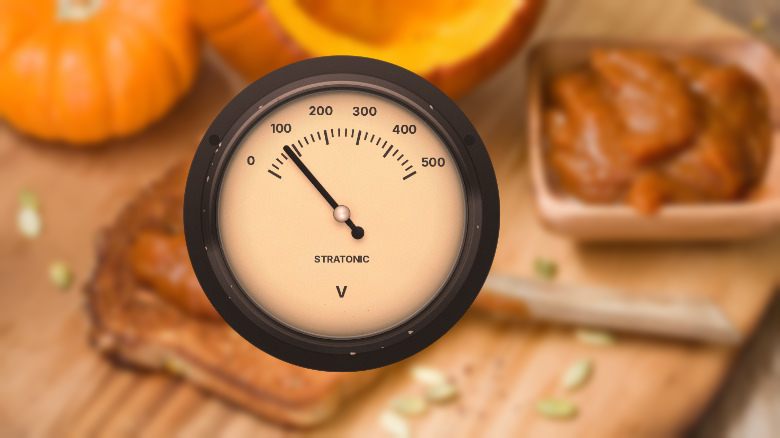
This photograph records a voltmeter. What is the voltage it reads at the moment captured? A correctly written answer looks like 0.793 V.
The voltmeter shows 80 V
